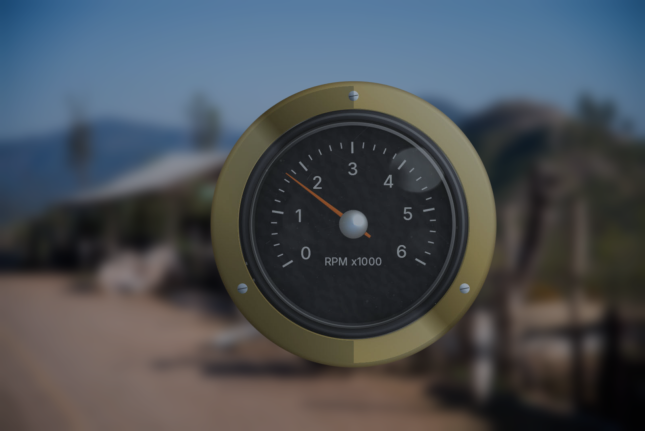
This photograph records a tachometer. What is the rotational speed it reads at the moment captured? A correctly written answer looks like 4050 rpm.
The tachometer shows 1700 rpm
